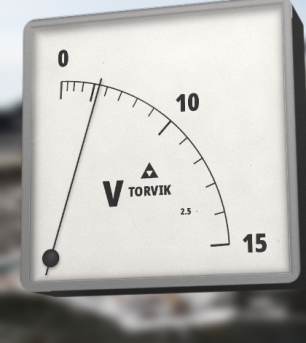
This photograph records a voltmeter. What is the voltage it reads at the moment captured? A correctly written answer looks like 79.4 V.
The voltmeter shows 5.5 V
